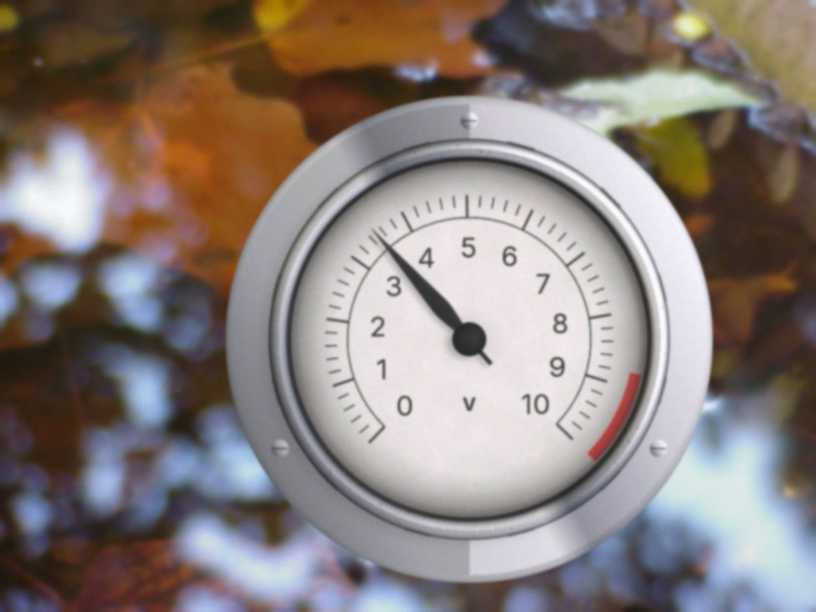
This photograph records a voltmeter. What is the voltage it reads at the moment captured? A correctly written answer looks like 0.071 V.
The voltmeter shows 3.5 V
